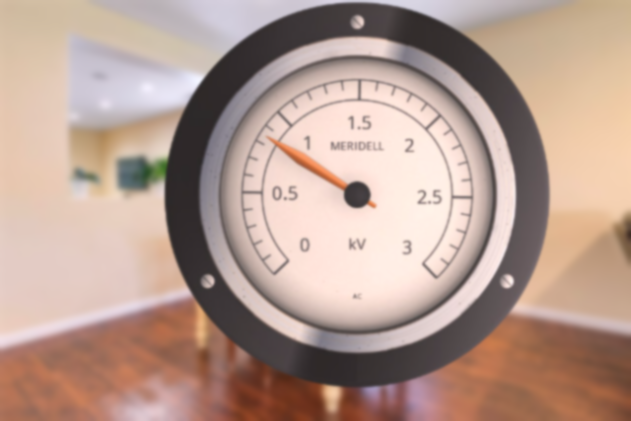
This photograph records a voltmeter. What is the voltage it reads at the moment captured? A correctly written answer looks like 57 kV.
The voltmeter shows 0.85 kV
